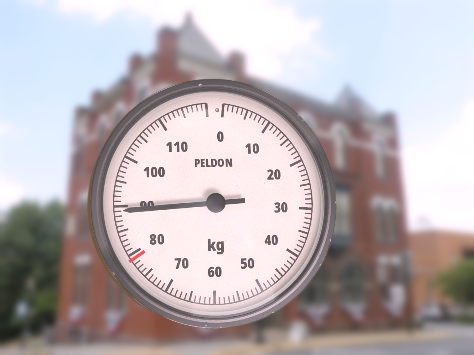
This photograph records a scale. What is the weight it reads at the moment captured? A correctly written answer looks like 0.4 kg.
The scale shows 89 kg
